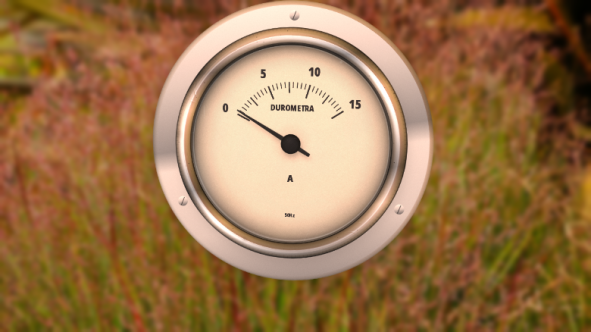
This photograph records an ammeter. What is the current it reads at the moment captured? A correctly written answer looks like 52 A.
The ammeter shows 0.5 A
